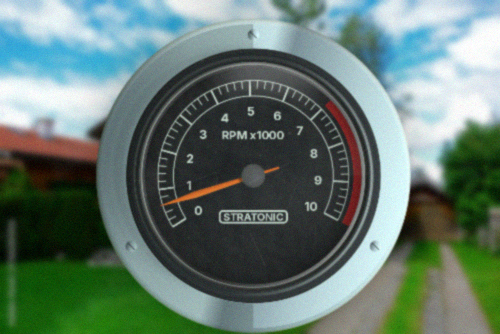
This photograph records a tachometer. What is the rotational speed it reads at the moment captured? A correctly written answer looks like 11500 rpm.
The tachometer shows 600 rpm
